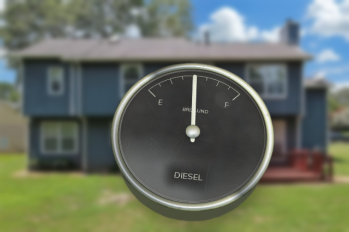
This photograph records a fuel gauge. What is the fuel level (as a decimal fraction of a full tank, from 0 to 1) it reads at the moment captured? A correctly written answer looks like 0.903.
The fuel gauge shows 0.5
